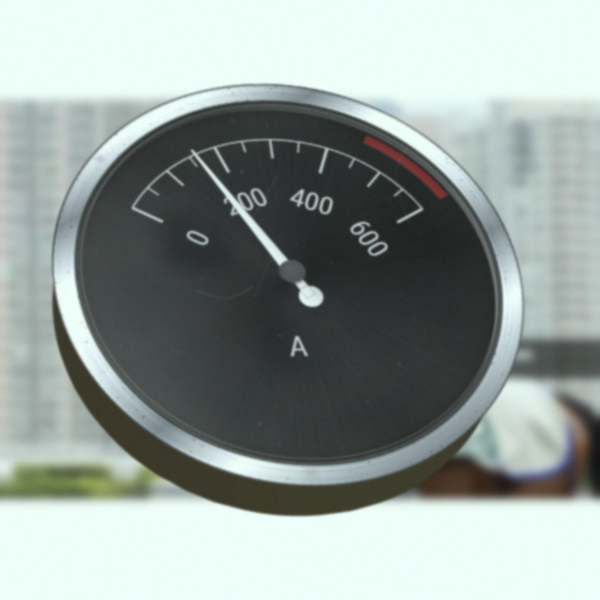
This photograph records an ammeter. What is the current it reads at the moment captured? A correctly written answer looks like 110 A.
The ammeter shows 150 A
